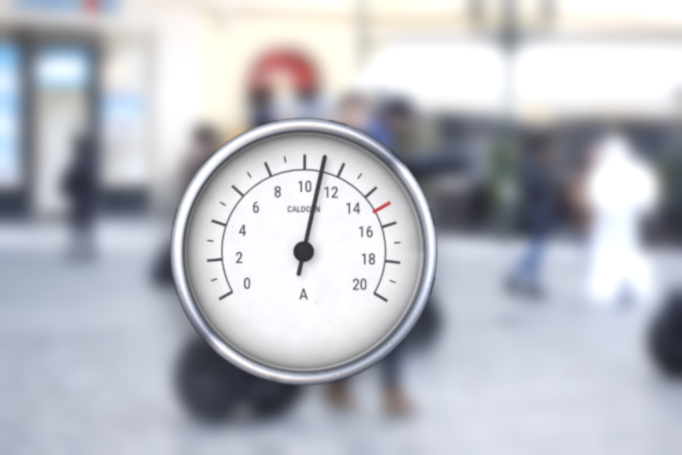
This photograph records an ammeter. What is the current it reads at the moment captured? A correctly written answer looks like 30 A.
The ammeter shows 11 A
